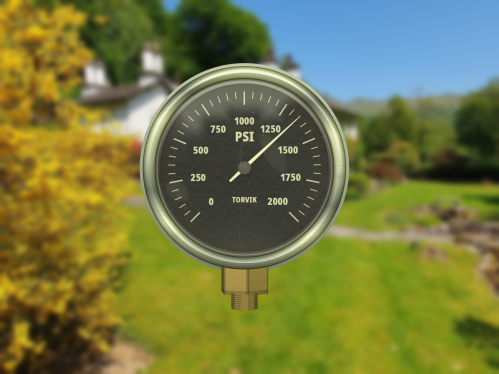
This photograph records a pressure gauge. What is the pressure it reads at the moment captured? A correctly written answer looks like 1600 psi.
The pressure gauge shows 1350 psi
